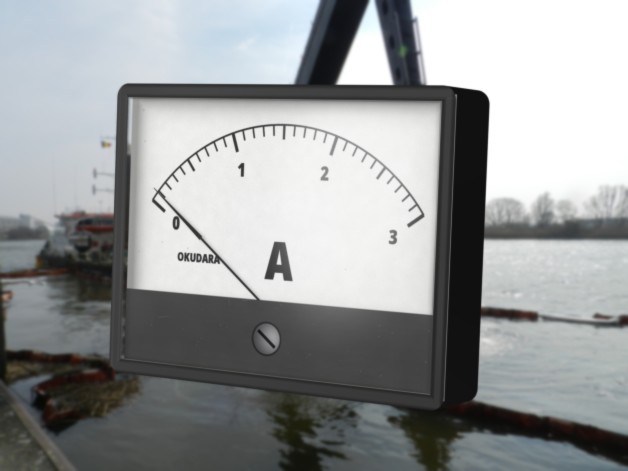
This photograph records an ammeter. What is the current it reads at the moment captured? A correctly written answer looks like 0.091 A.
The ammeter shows 0.1 A
